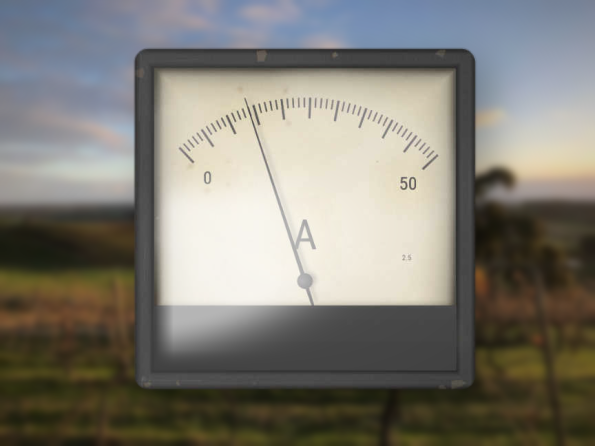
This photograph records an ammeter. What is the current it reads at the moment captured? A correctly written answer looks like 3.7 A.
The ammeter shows 14 A
